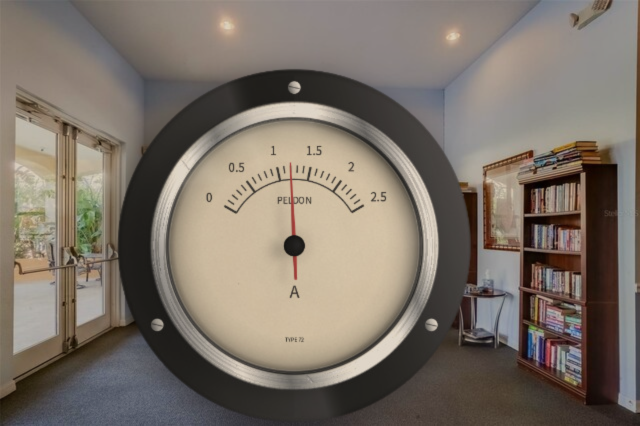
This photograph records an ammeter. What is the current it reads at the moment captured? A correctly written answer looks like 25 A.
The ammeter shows 1.2 A
